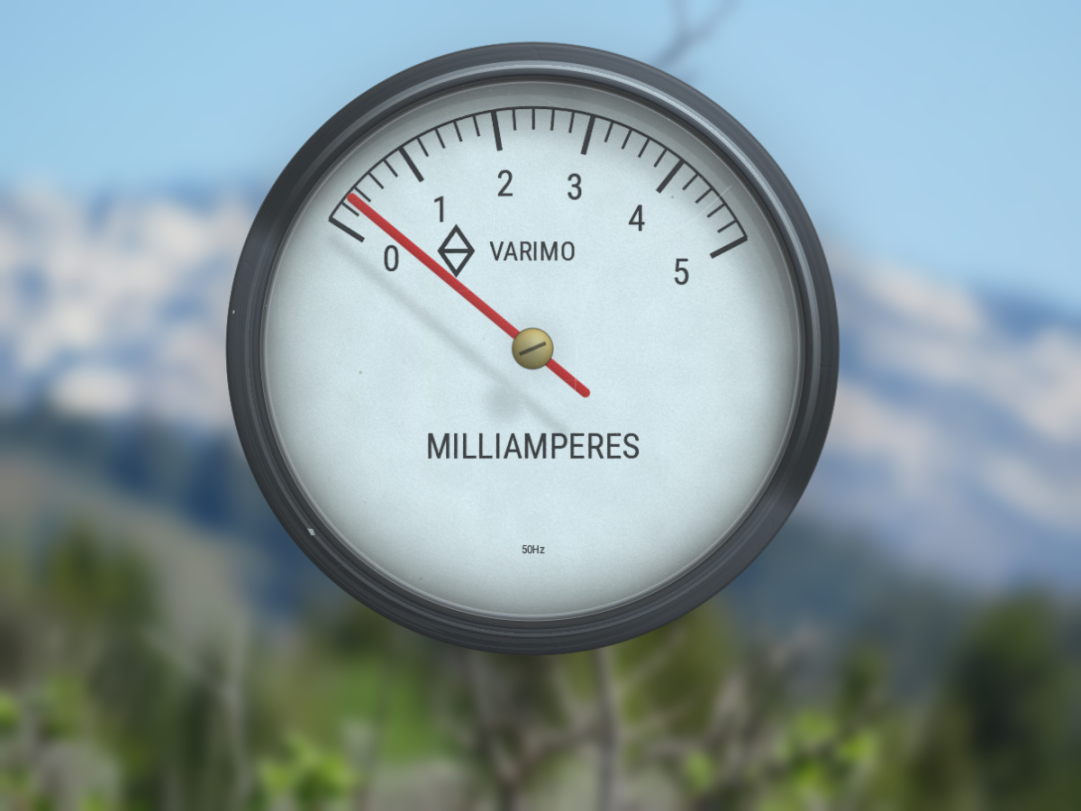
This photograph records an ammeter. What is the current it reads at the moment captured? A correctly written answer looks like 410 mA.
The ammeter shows 0.3 mA
